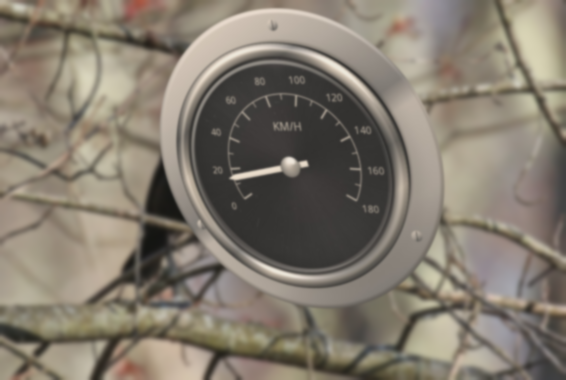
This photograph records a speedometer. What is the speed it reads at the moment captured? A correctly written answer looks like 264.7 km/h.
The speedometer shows 15 km/h
